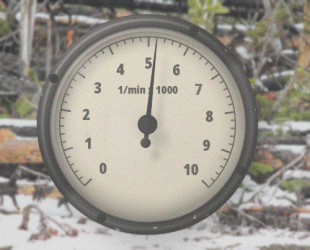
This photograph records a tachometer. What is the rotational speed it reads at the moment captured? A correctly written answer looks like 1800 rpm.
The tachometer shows 5200 rpm
